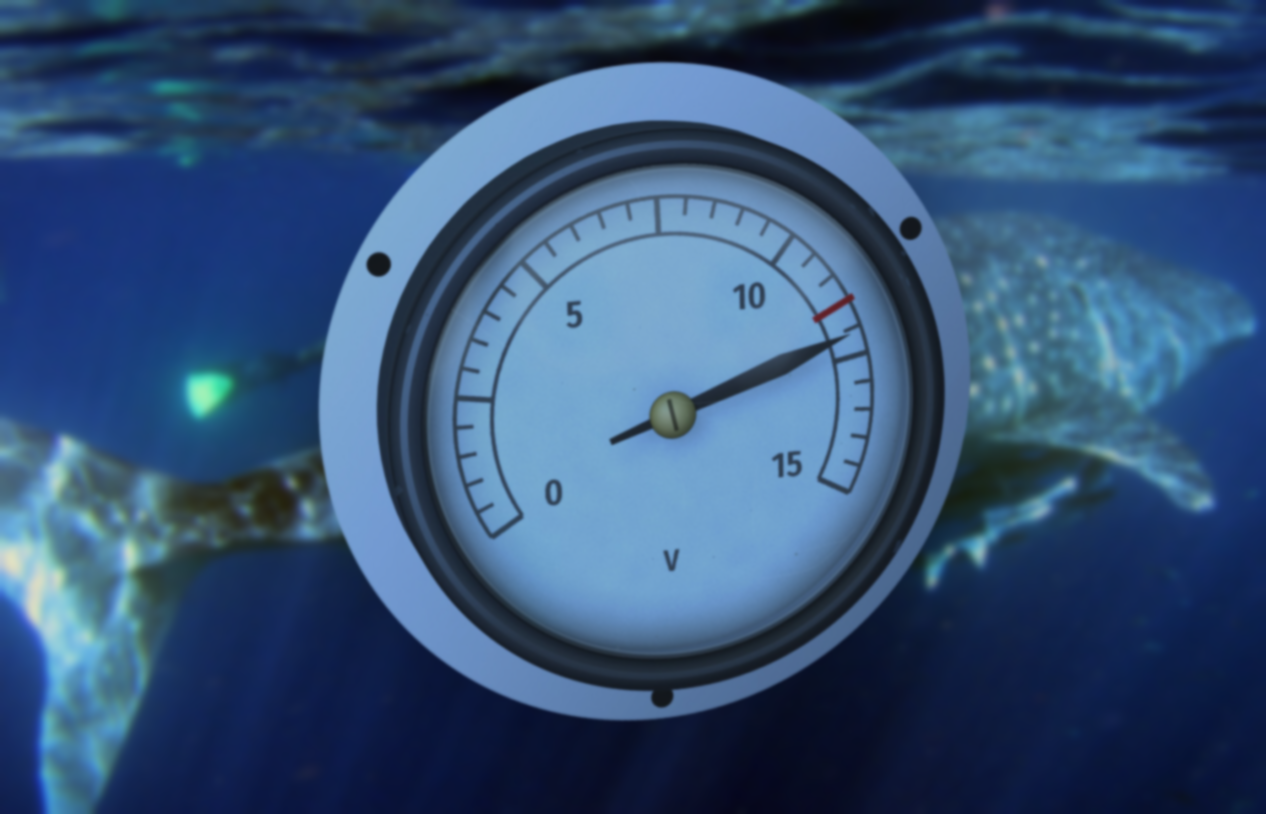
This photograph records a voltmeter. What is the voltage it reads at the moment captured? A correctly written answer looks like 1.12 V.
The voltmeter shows 12 V
